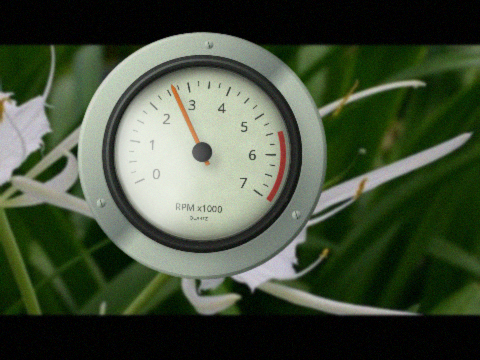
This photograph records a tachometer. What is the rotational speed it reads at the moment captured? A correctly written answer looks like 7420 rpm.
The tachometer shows 2625 rpm
